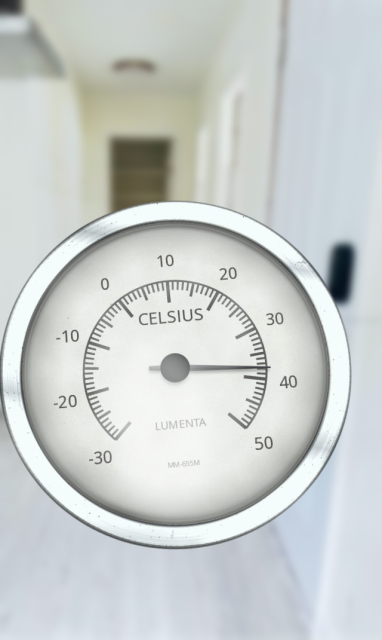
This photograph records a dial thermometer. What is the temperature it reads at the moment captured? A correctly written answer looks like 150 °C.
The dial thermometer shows 38 °C
